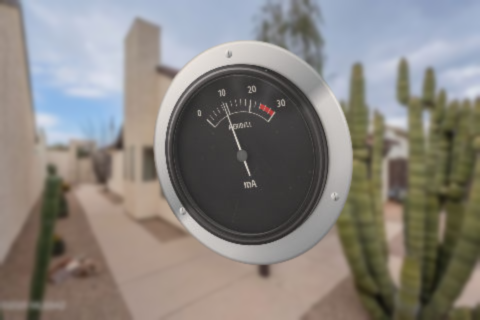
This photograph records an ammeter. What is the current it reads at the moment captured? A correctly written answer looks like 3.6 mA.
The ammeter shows 10 mA
